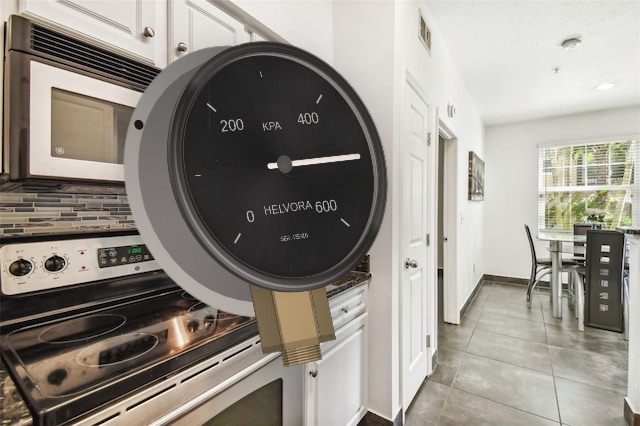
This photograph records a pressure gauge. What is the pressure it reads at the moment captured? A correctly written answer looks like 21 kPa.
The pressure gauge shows 500 kPa
